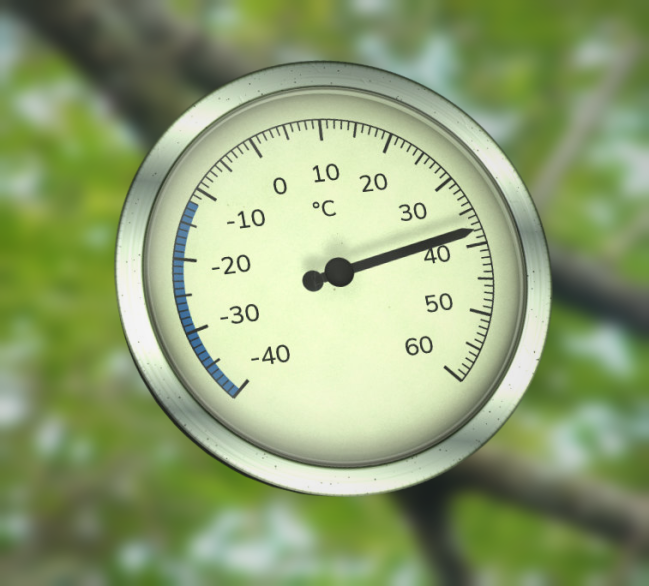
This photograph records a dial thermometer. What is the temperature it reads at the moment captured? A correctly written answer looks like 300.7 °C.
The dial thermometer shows 38 °C
